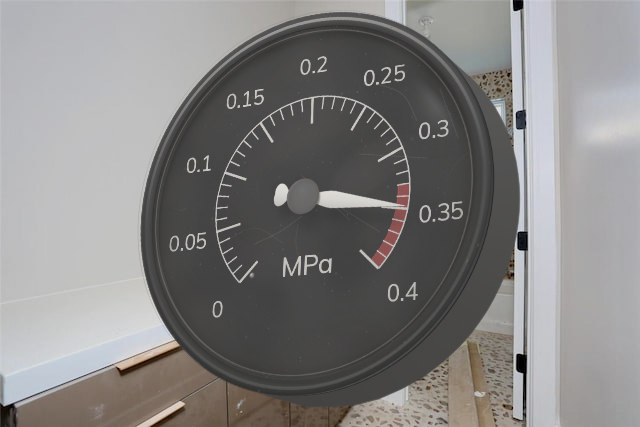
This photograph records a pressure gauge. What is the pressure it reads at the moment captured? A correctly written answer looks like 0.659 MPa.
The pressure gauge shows 0.35 MPa
